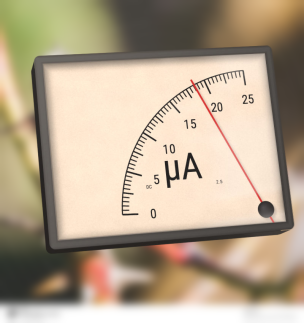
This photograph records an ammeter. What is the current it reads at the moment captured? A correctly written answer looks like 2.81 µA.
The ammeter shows 18.5 µA
